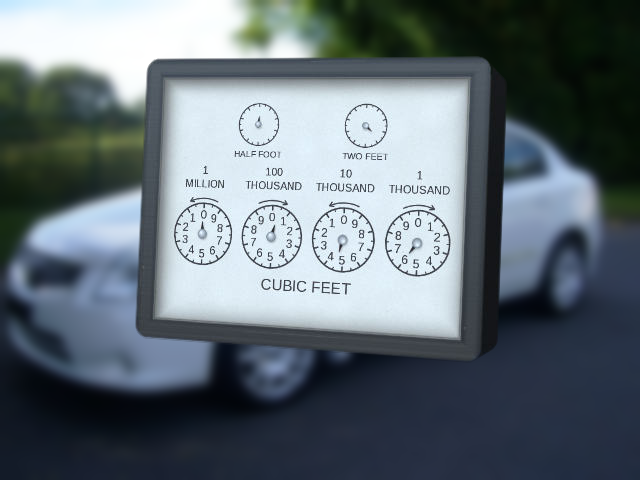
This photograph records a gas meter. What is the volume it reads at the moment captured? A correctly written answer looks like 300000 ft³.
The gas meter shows 4600 ft³
